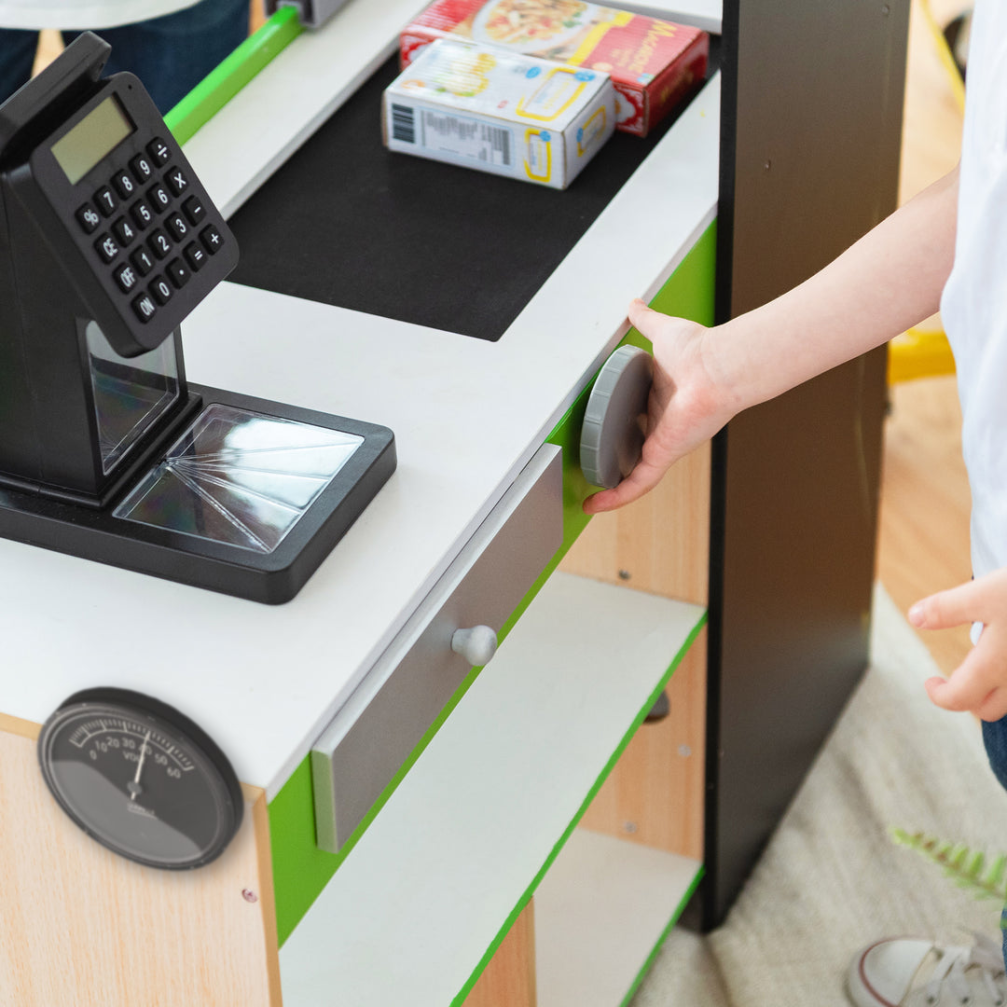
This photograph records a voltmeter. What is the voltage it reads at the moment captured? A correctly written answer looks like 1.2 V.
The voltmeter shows 40 V
